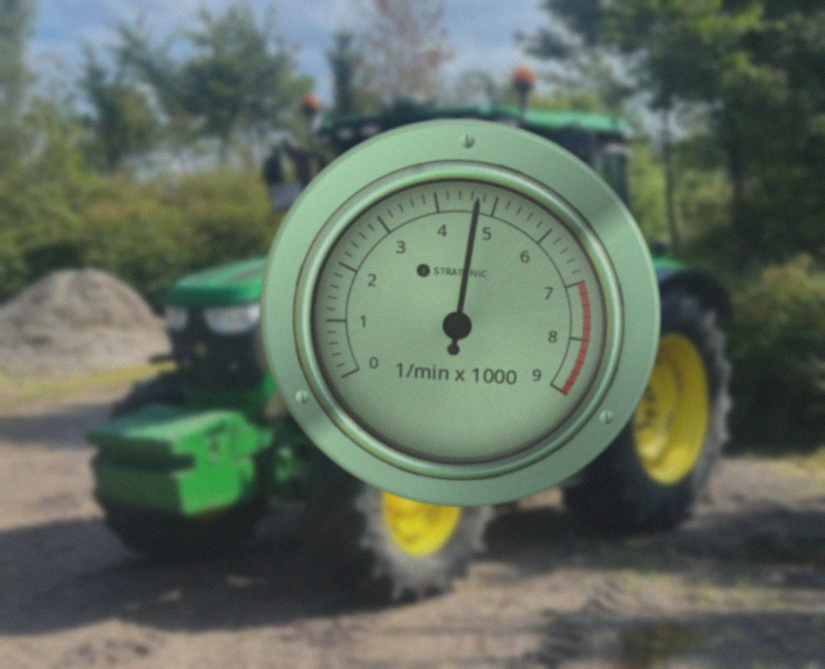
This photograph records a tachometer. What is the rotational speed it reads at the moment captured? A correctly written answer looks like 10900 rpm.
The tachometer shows 4700 rpm
